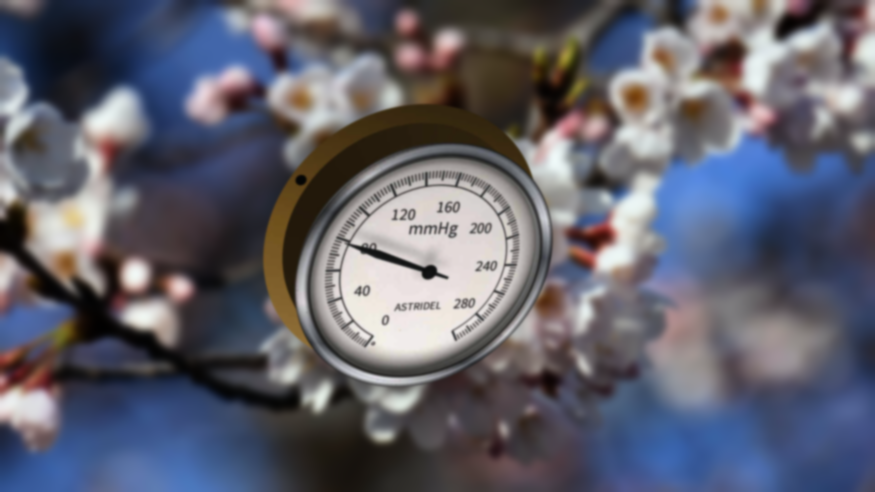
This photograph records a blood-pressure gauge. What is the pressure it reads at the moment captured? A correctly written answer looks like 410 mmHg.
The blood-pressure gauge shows 80 mmHg
